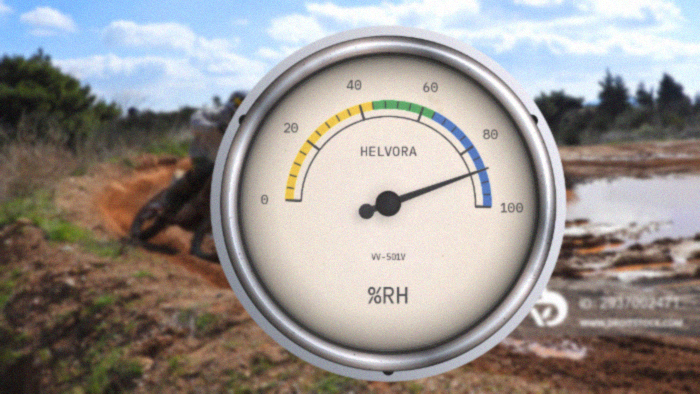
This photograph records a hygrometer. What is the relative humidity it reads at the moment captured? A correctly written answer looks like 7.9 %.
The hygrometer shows 88 %
